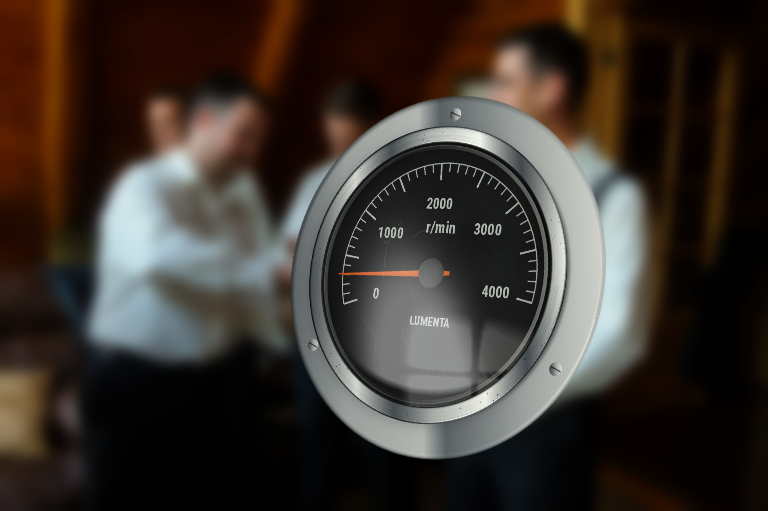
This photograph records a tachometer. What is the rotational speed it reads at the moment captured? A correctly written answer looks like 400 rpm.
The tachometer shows 300 rpm
